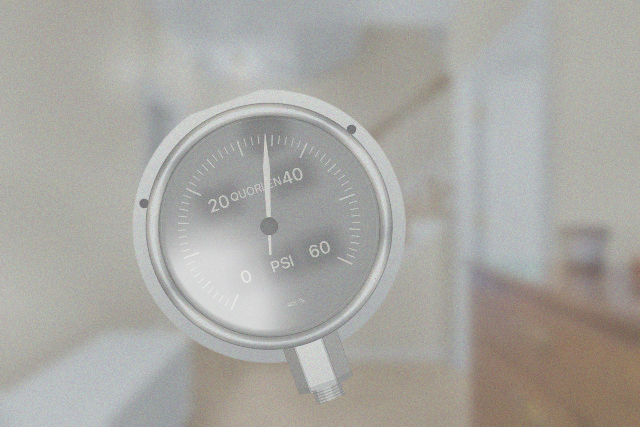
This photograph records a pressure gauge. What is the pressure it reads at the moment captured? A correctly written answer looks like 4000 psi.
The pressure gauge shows 34 psi
